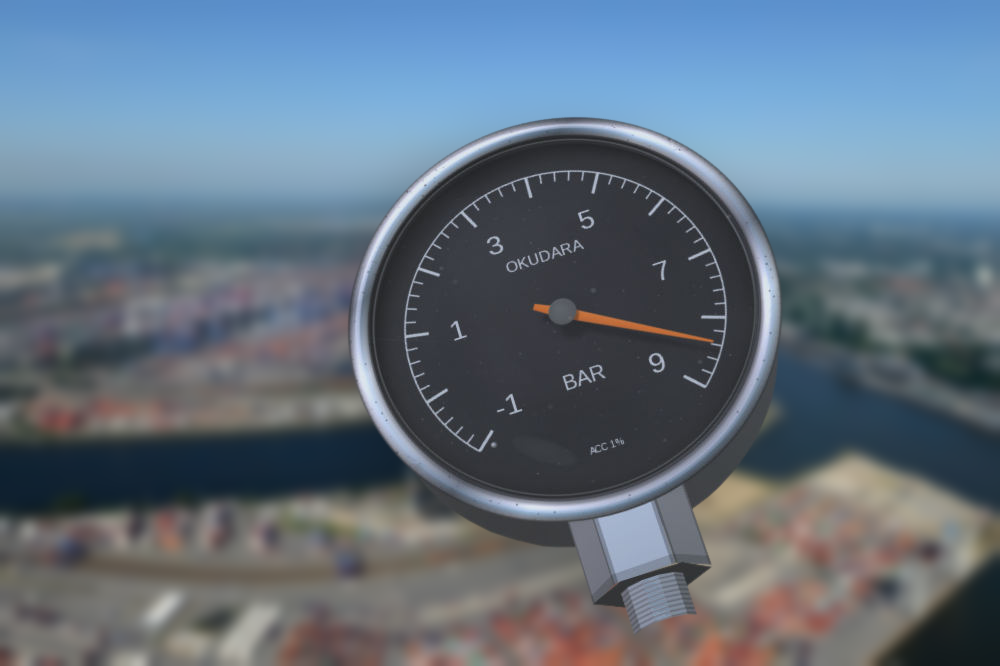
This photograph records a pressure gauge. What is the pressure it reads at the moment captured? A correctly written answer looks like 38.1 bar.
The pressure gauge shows 8.4 bar
